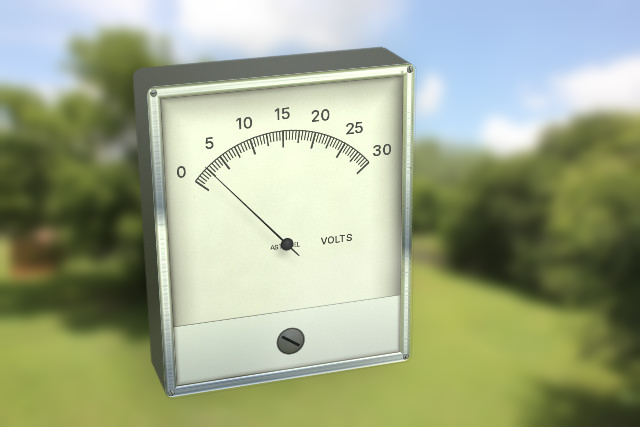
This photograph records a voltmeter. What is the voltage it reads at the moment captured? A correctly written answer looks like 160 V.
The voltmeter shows 2.5 V
